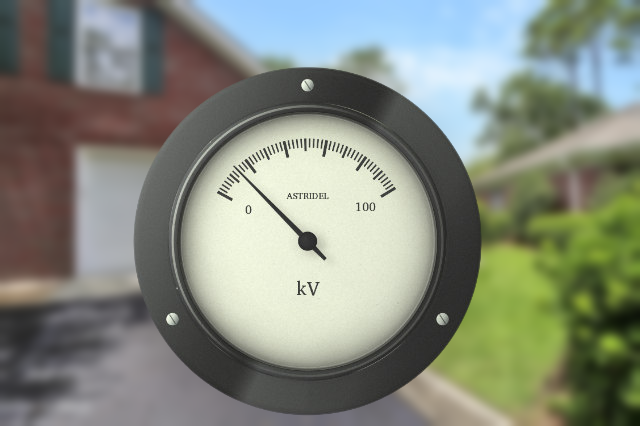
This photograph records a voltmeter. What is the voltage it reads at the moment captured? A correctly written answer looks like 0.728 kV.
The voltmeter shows 14 kV
